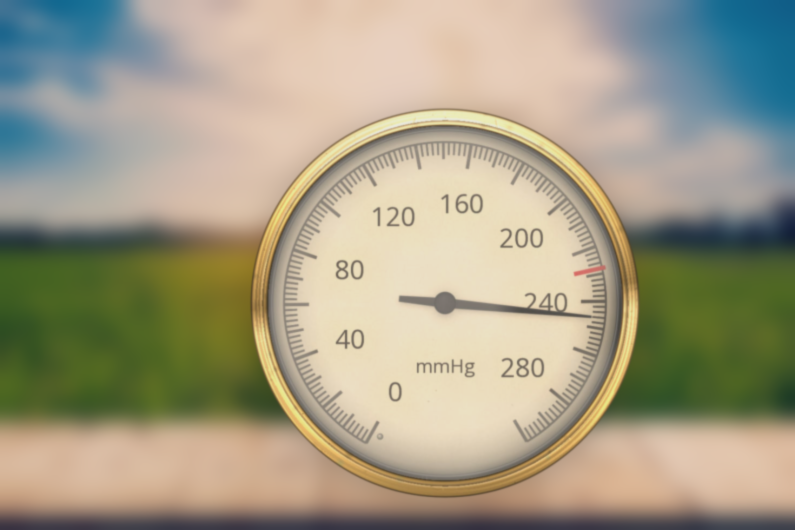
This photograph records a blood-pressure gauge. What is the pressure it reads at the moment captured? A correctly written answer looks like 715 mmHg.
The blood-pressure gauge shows 246 mmHg
